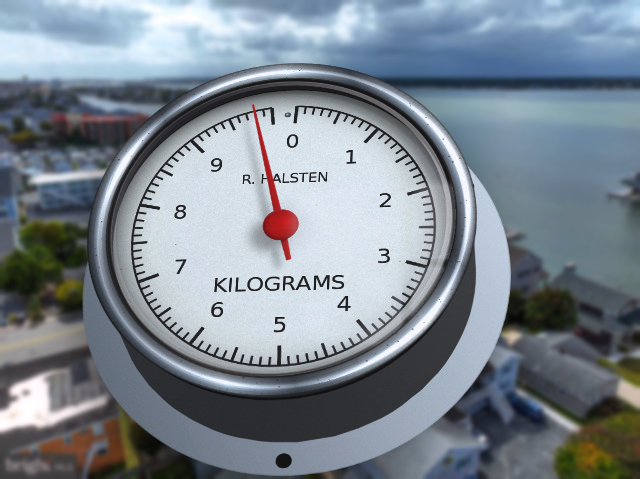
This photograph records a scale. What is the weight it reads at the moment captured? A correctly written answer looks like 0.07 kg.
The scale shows 9.8 kg
